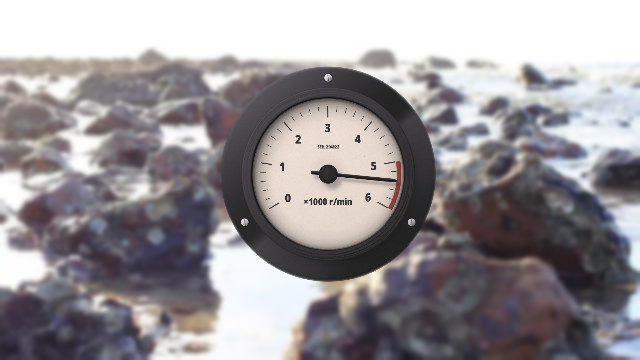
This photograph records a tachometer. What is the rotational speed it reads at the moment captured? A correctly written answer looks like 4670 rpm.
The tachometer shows 5400 rpm
